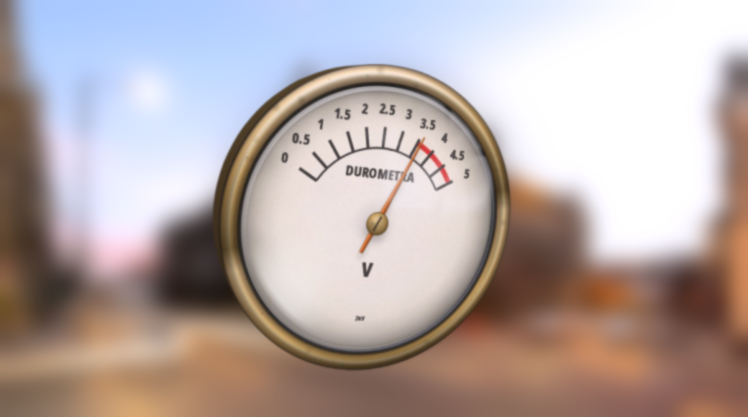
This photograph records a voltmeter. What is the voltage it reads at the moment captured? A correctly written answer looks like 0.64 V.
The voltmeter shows 3.5 V
